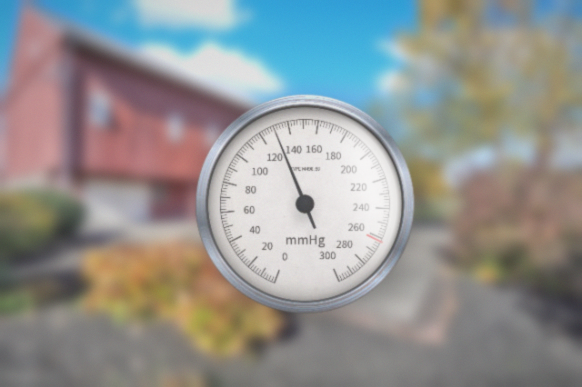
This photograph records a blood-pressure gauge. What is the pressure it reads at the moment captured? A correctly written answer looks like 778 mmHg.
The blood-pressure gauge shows 130 mmHg
